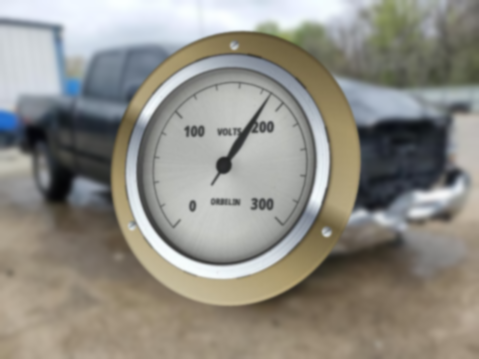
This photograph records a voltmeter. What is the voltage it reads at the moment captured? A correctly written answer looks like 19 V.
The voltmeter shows 190 V
